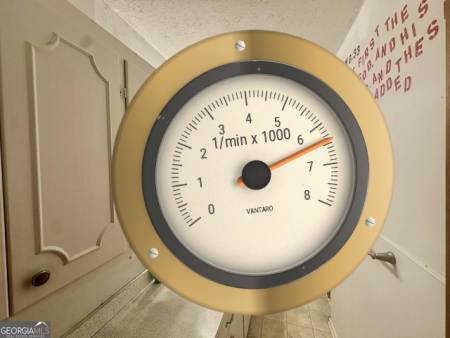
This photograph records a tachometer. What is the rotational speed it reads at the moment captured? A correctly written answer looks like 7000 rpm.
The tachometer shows 6400 rpm
